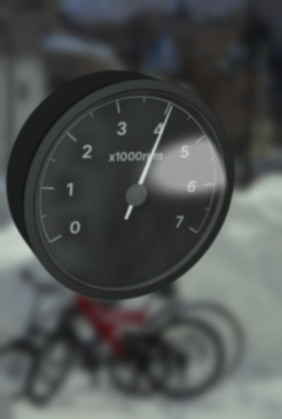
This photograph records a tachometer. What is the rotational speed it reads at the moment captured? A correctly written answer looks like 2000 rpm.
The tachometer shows 4000 rpm
